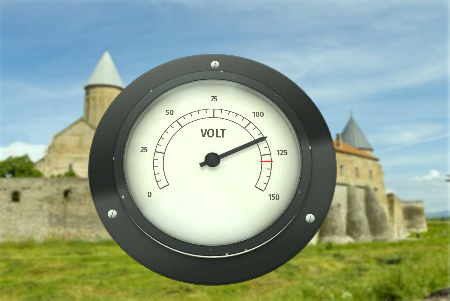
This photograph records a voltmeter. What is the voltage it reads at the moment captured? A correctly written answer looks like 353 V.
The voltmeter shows 115 V
